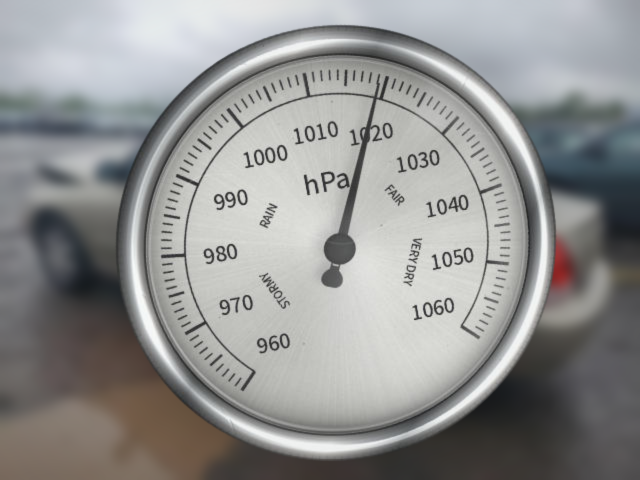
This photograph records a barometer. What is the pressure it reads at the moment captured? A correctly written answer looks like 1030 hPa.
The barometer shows 1019 hPa
